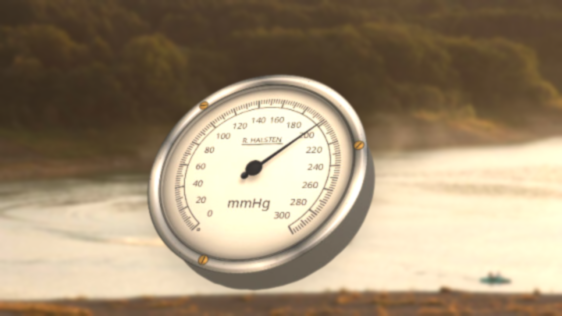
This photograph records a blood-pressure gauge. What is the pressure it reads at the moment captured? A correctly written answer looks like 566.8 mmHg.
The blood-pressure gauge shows 200 mmHg
